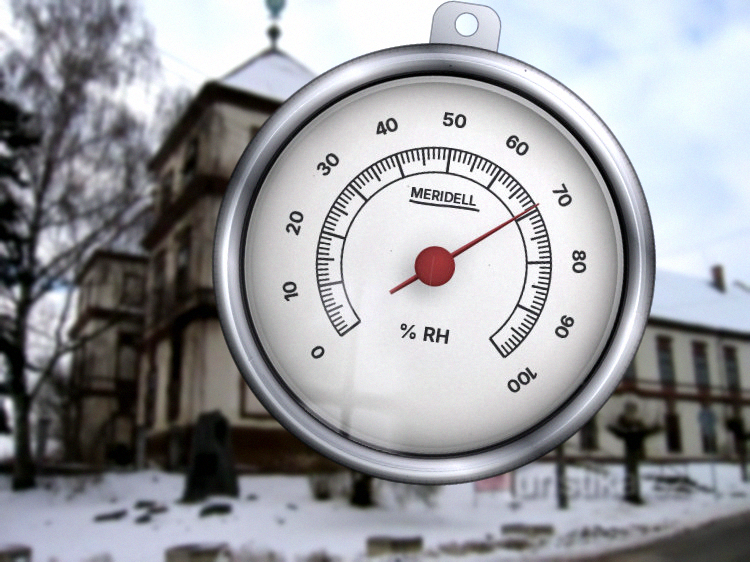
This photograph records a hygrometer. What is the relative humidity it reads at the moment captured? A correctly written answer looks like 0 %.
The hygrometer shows 69 %
